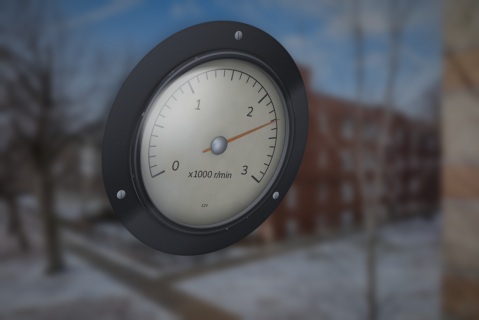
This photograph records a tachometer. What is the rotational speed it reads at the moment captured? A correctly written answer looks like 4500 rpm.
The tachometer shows 2300 rpm
